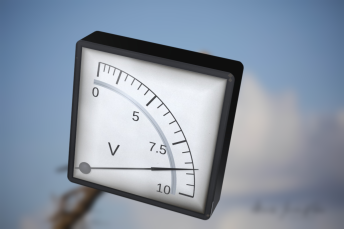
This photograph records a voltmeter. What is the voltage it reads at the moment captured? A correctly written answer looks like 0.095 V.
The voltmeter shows 8.75 V
